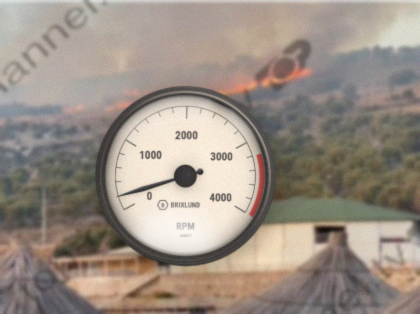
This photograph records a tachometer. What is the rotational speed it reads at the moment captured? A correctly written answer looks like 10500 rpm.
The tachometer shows 200 rpm
